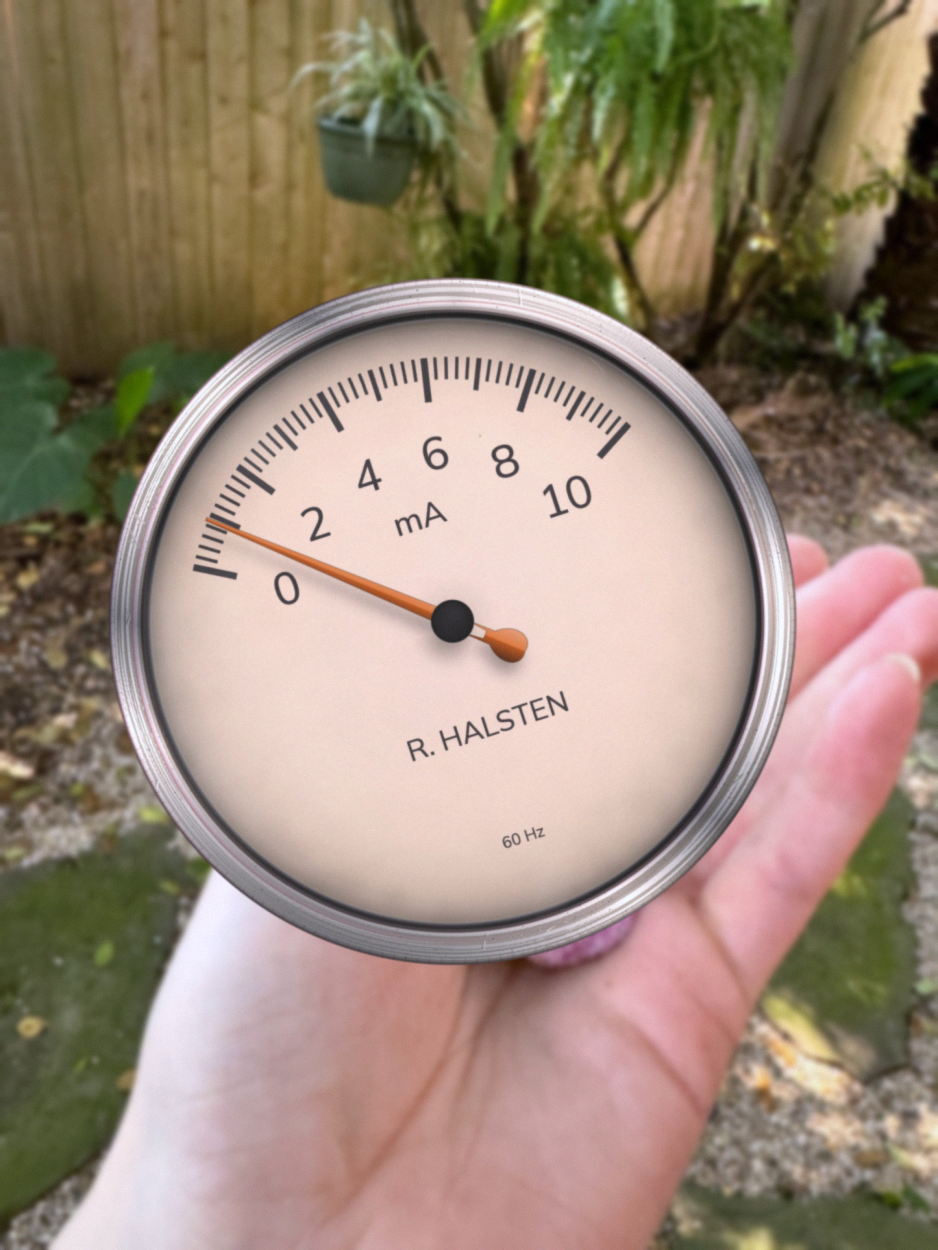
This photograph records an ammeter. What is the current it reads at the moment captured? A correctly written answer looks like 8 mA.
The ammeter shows 0.9 mA
